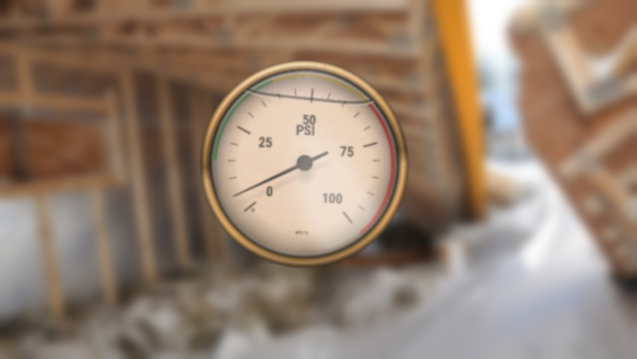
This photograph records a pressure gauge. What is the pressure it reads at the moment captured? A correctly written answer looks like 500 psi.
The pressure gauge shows 5 psi
